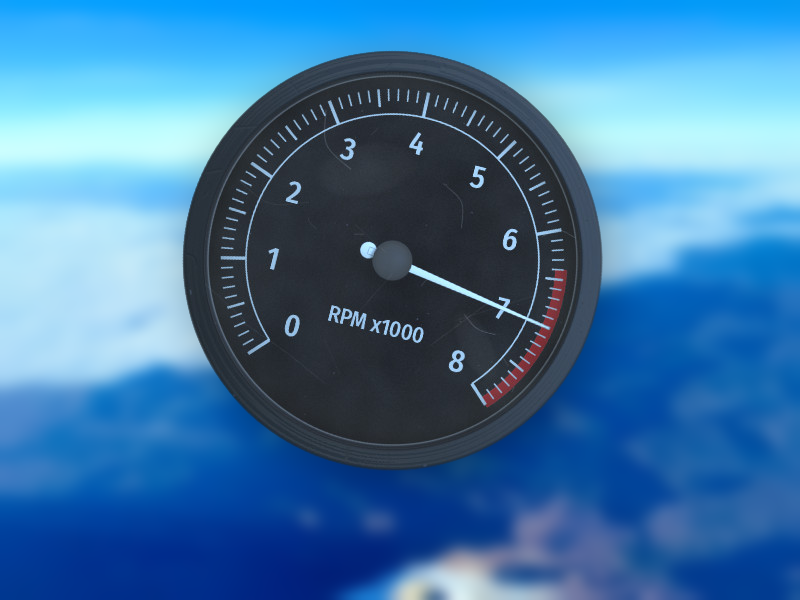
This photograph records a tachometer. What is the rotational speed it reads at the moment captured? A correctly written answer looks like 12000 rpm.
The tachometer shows 7000 rpm
